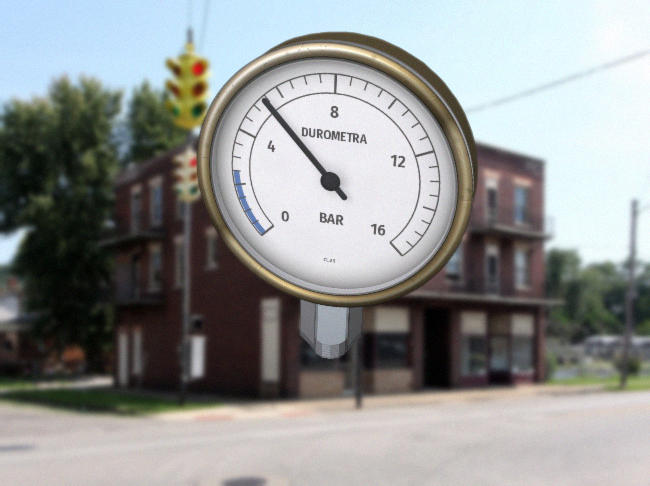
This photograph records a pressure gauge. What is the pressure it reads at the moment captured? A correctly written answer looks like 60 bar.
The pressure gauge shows 5.5 bar
